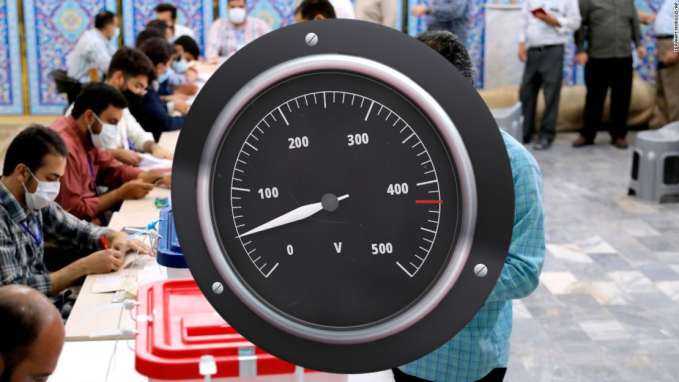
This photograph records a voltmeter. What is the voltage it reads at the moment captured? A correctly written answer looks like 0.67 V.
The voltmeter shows 50 V
